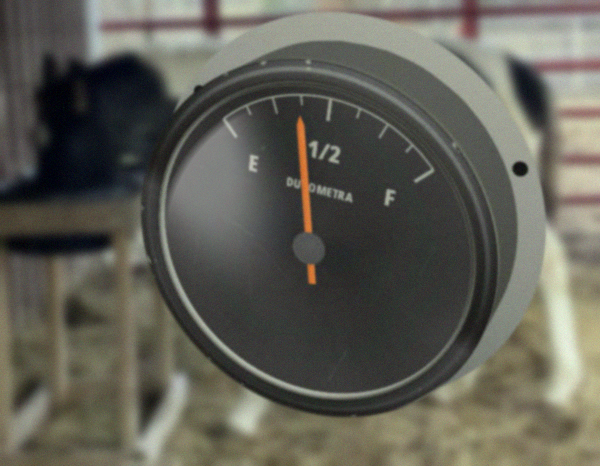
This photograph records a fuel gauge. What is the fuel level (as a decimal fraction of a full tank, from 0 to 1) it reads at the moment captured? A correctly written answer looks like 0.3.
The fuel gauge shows 0.375
